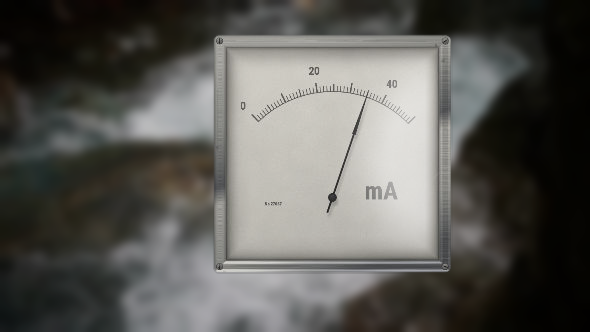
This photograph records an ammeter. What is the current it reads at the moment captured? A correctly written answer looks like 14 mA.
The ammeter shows 35 mA
